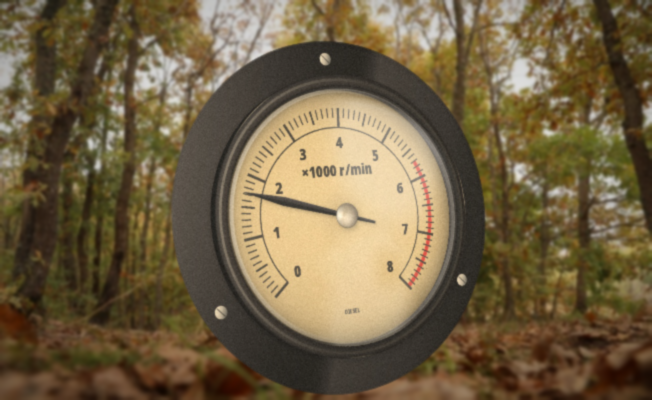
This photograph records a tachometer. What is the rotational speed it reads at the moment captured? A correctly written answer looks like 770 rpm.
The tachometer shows 1700 rpm
